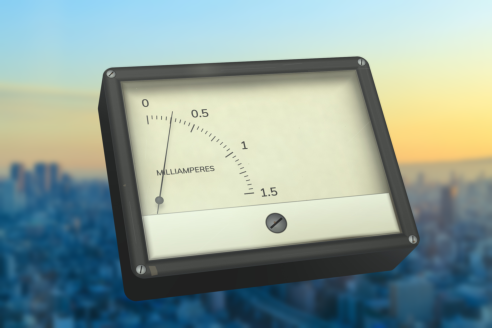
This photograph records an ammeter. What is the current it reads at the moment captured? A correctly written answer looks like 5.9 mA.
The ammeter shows 0.25 mA
